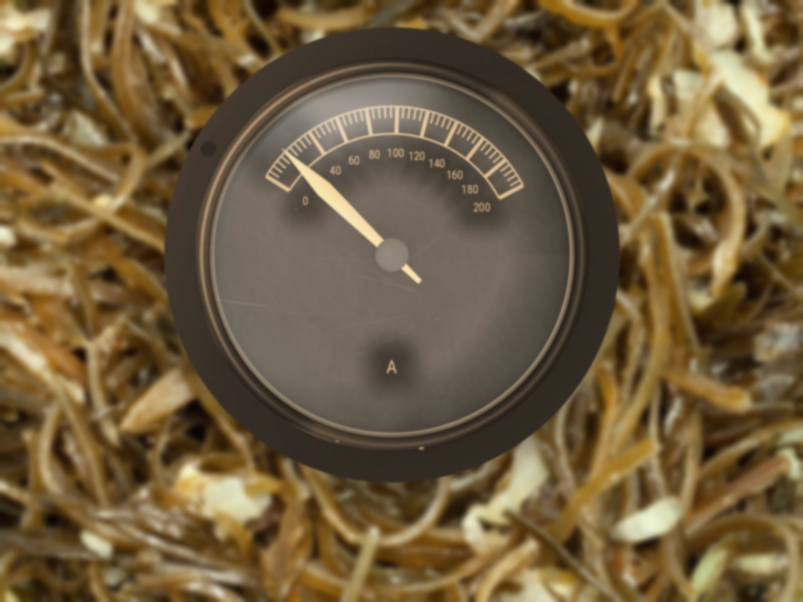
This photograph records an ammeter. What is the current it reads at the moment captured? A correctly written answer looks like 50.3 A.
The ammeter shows 20 A
